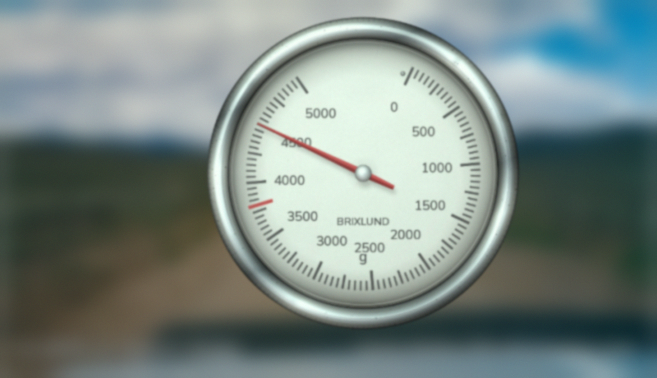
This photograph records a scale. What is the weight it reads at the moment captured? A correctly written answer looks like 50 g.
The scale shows 4500 g
